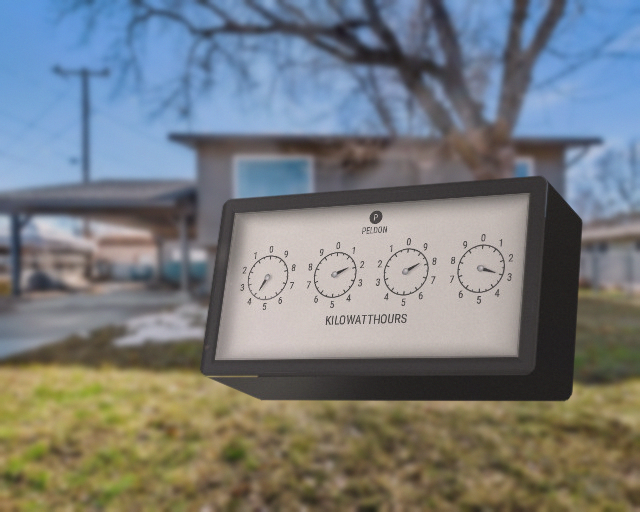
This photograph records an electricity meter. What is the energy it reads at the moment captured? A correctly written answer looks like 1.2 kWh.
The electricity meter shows 4183 kWh
